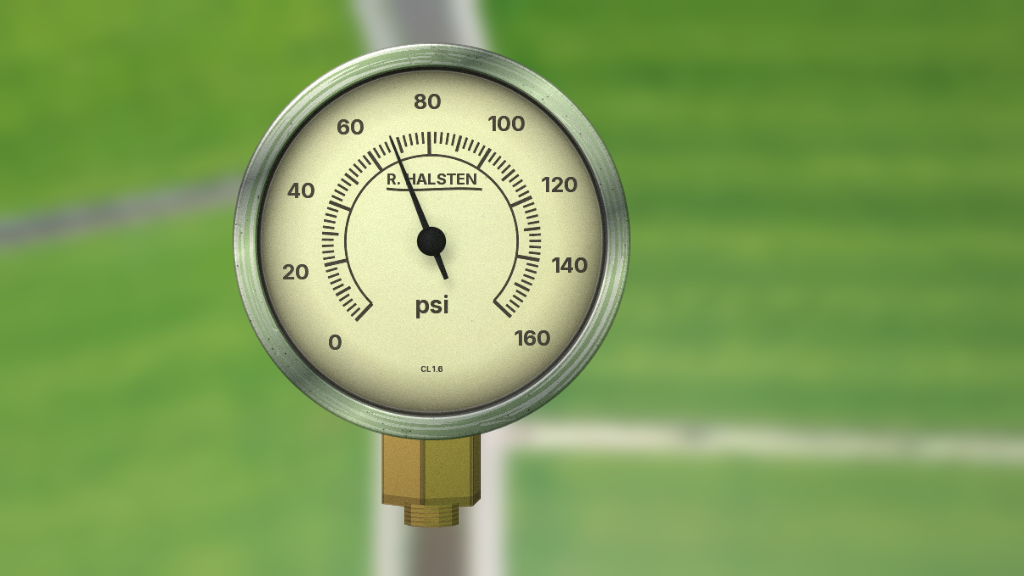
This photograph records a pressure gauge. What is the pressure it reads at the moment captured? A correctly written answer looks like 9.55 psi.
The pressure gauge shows 68 psi
